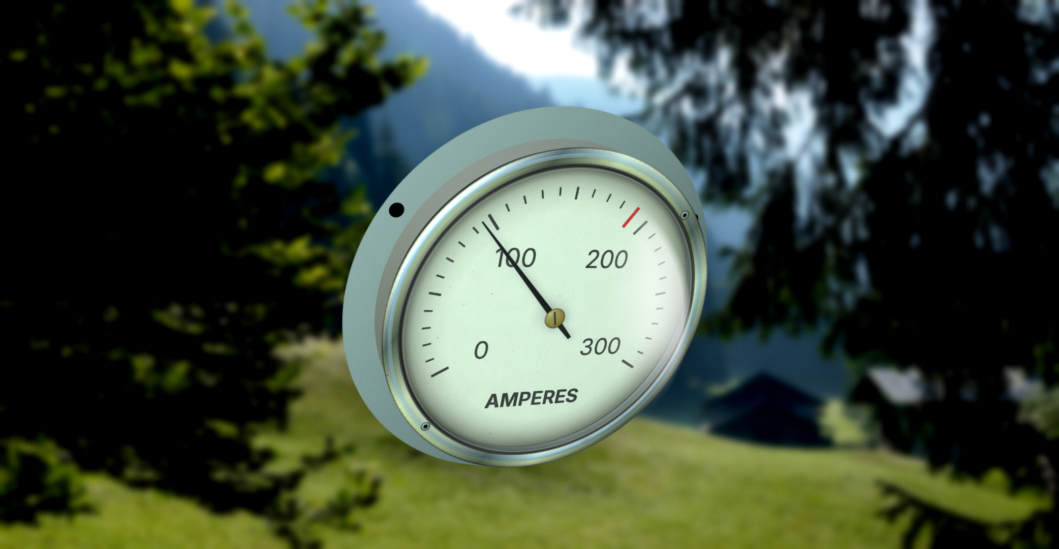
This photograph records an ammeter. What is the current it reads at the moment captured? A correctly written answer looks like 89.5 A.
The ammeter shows 95 A
